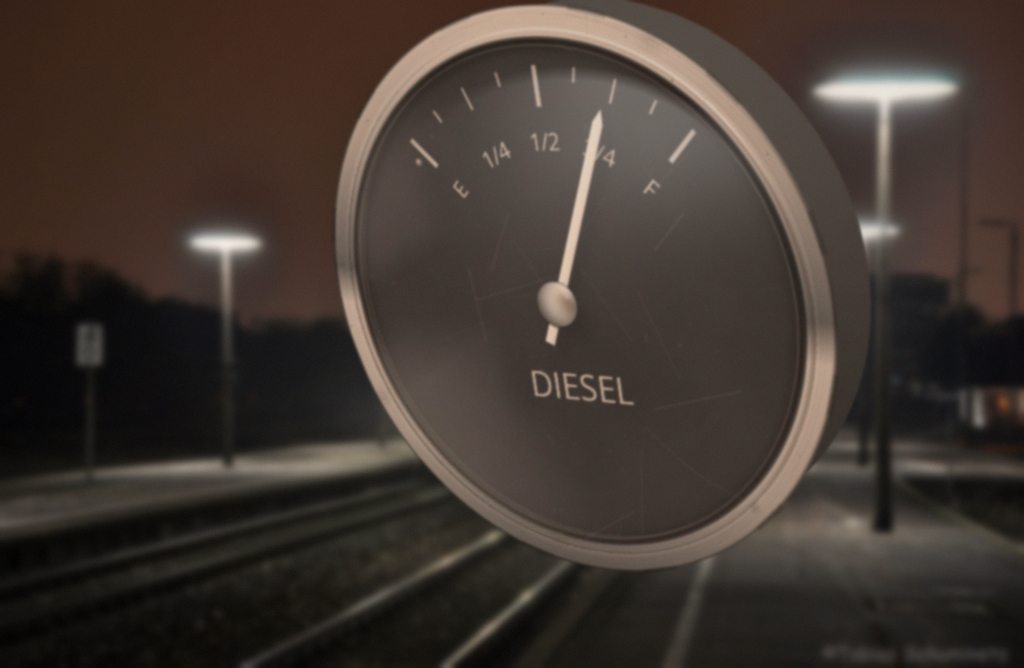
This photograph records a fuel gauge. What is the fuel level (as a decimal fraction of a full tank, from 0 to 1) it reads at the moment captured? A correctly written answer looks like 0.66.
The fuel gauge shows 0.75
